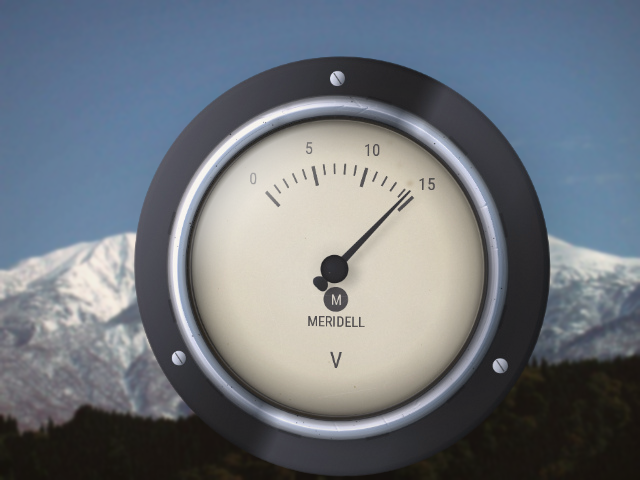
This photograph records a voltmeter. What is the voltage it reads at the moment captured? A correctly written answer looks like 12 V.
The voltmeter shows 14.5 V
